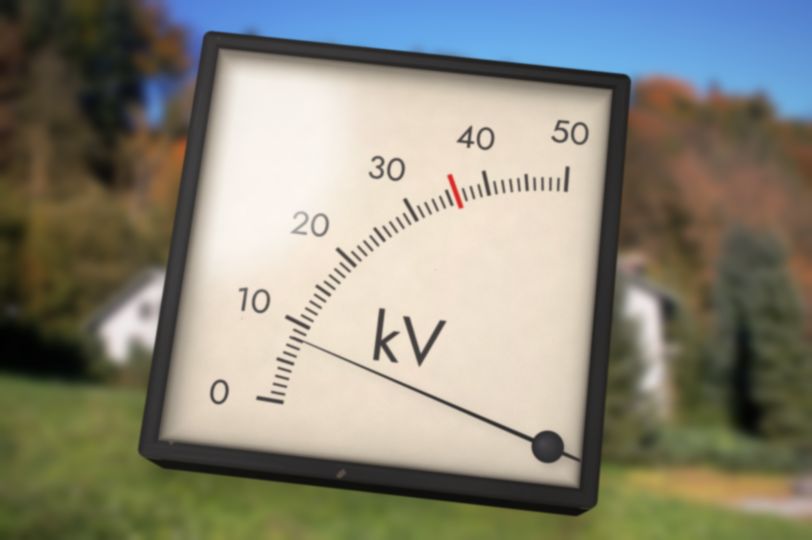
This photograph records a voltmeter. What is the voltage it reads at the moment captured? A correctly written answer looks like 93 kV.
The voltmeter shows 8 kV
